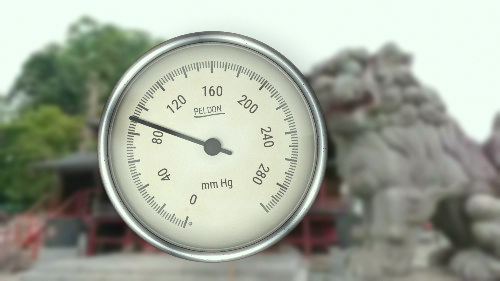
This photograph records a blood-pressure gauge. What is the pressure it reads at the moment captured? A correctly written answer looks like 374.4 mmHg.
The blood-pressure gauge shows 90 mmHg
